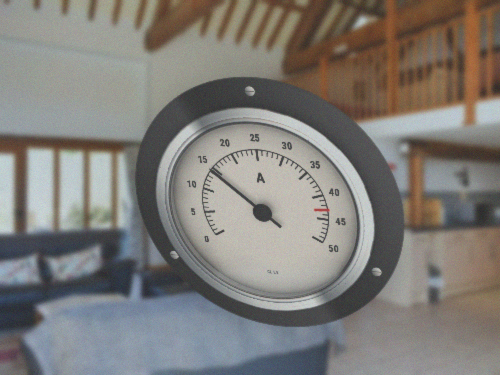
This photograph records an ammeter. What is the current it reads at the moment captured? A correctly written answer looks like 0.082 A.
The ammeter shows 15 A
